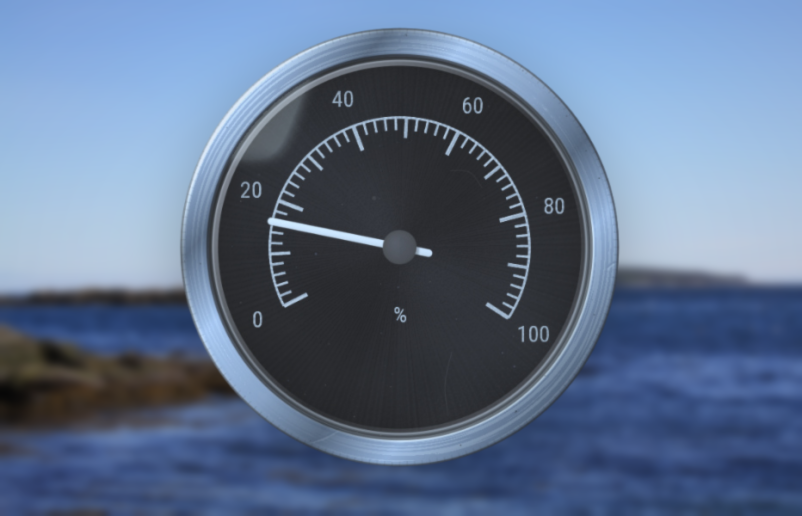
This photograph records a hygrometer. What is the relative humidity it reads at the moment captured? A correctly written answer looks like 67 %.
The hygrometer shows 16 %
